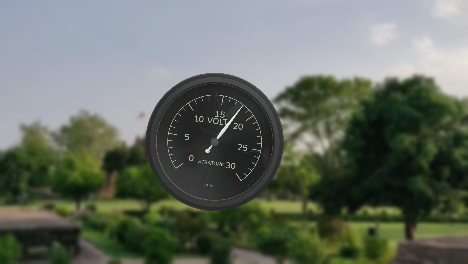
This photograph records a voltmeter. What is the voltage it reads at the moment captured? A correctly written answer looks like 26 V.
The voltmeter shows 18 V
